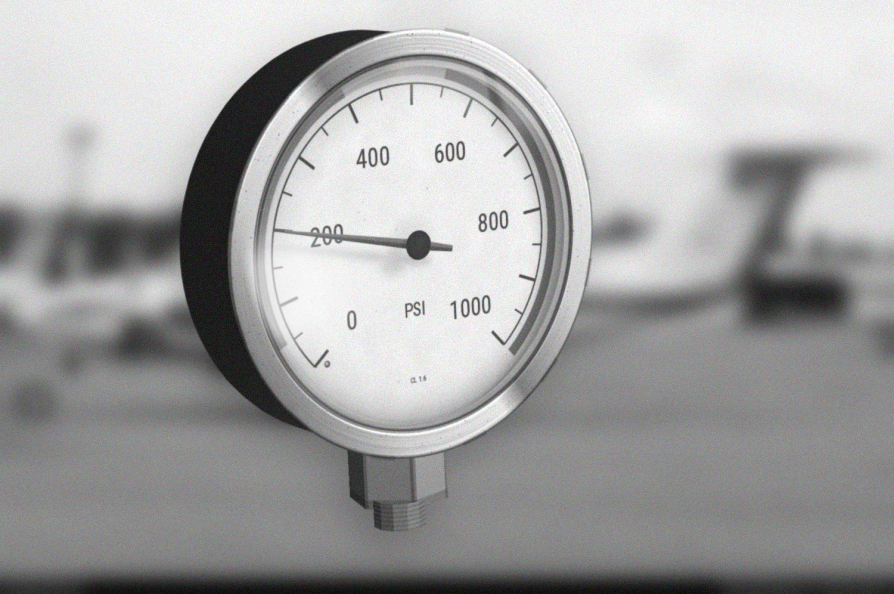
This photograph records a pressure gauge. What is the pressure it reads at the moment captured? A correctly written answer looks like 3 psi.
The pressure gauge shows 200 psi
